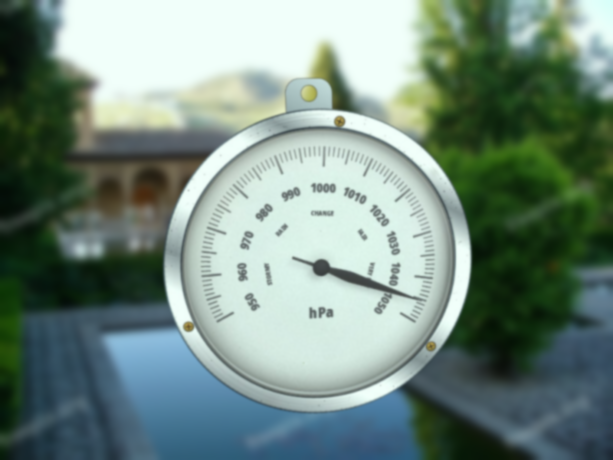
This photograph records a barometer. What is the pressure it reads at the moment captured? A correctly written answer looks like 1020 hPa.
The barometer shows 1045 hPa
